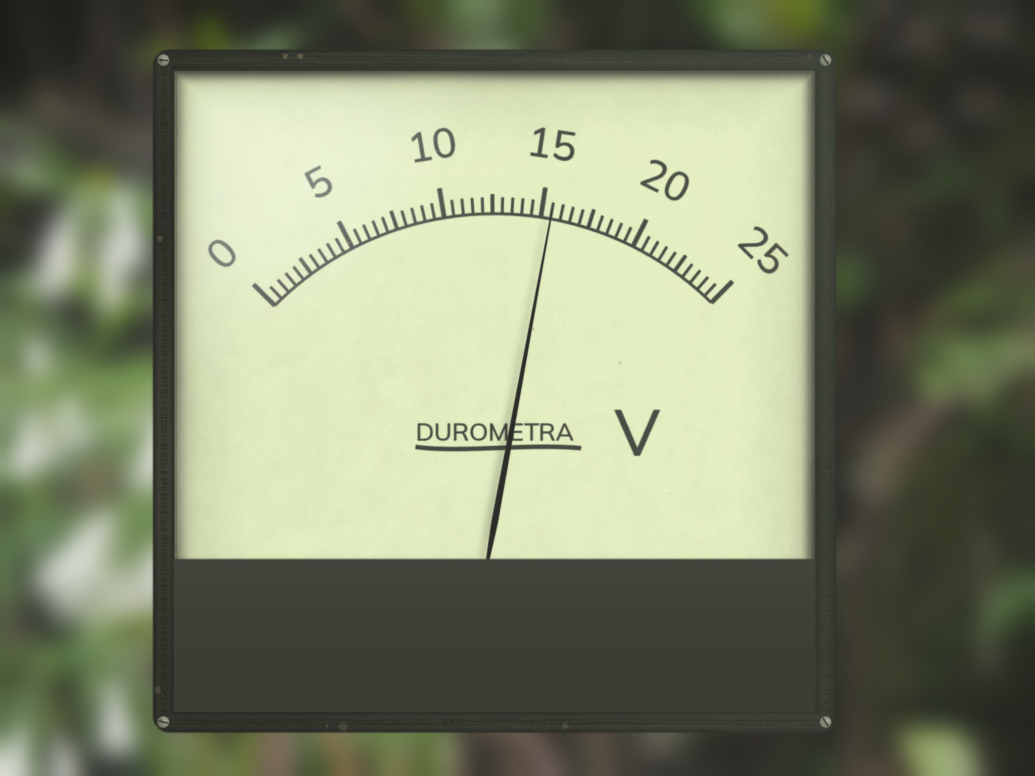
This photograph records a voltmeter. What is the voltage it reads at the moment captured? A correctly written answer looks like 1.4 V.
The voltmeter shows 15.5 V
